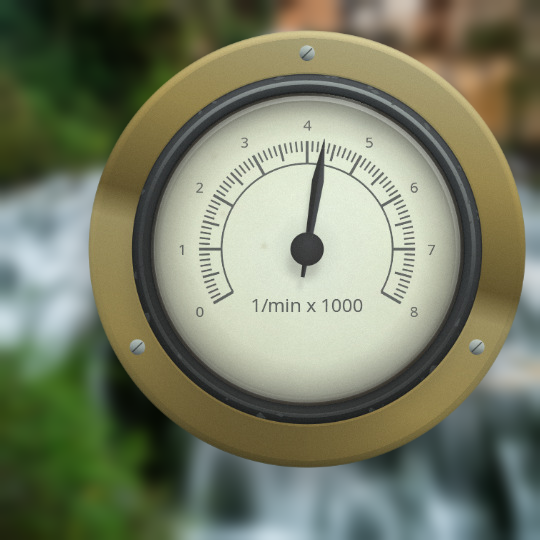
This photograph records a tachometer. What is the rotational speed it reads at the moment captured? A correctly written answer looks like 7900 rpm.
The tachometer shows 4300 rpm
